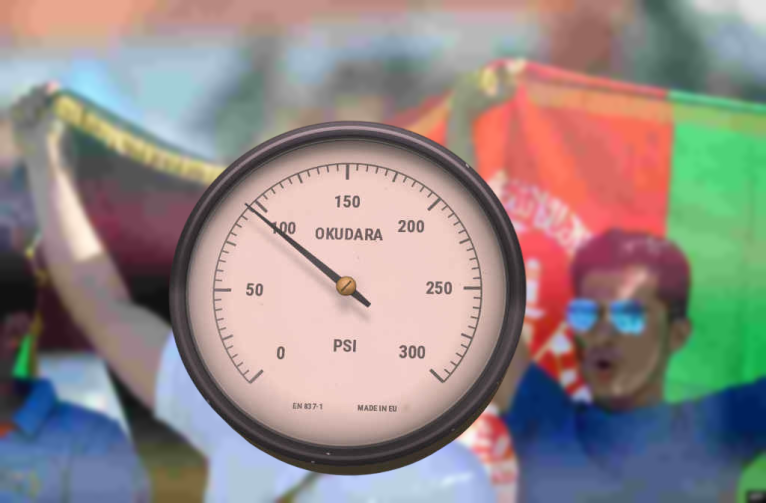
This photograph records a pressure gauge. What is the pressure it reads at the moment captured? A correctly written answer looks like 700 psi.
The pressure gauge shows 95 psi
